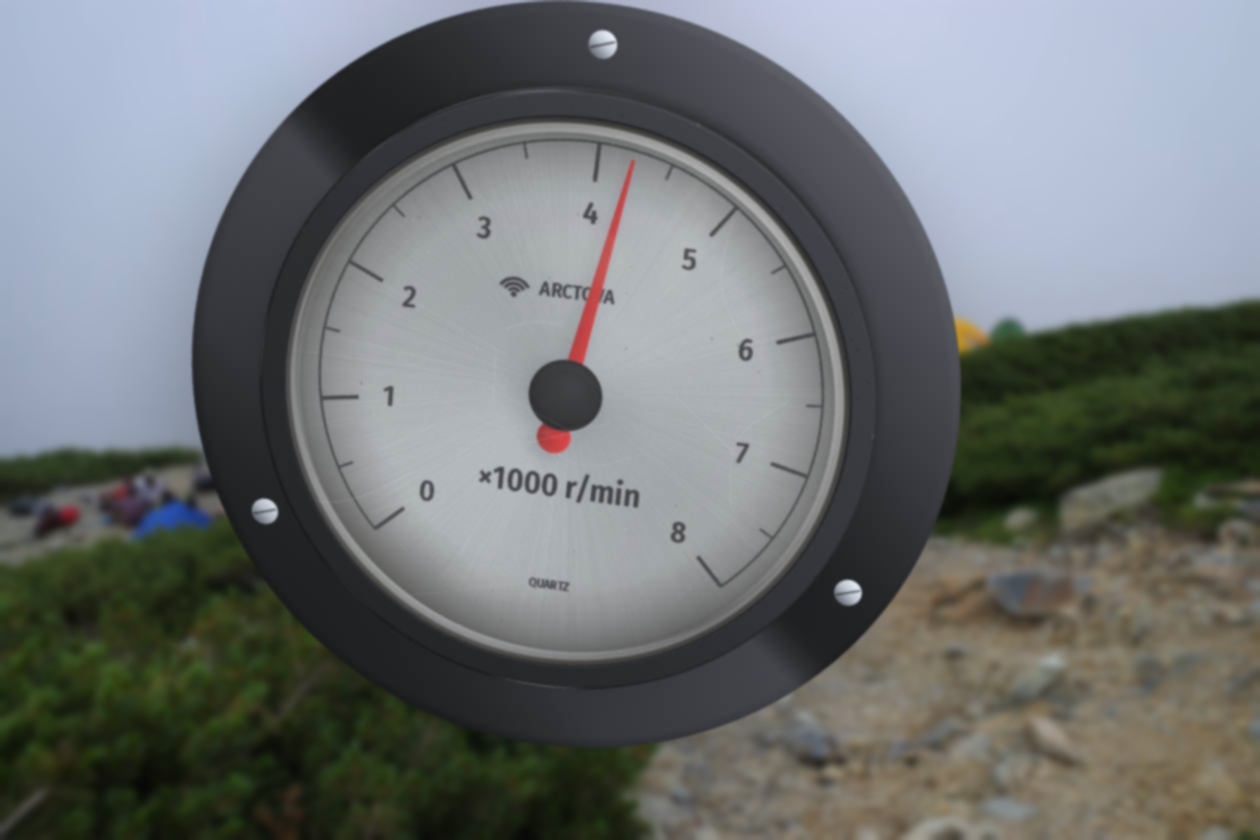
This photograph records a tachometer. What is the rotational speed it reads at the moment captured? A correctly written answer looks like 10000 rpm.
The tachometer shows 4250 rpm
